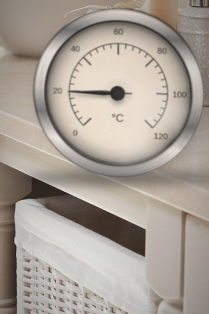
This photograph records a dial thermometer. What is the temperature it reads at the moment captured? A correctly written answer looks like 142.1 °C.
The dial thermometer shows 20 °C
